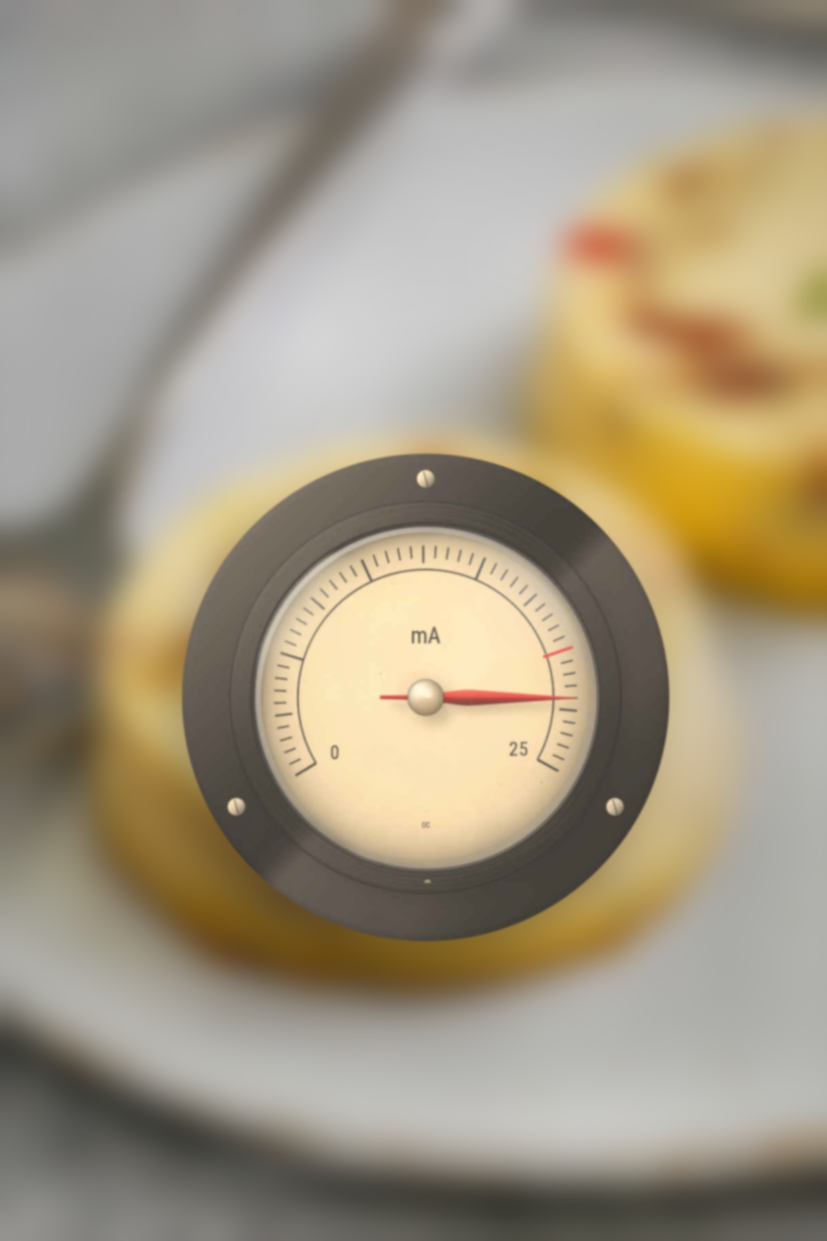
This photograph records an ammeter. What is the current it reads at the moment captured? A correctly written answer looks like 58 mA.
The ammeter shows 22 mA
